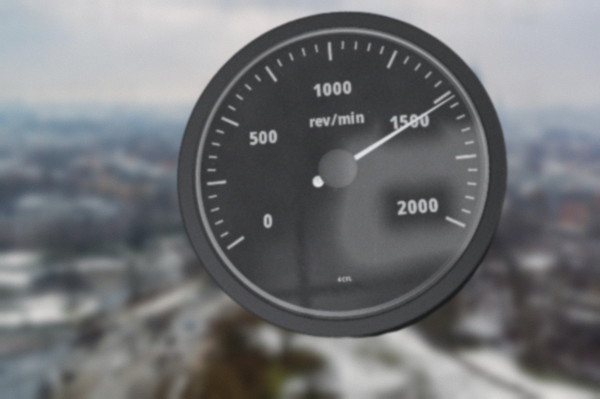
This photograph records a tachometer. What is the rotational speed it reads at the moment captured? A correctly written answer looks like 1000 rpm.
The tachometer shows 1525 rpm
